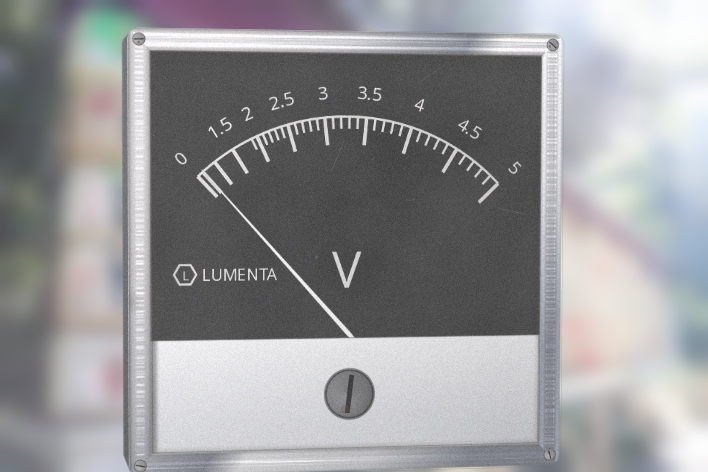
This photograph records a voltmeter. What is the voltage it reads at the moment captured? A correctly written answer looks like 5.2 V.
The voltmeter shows 0.5 V
